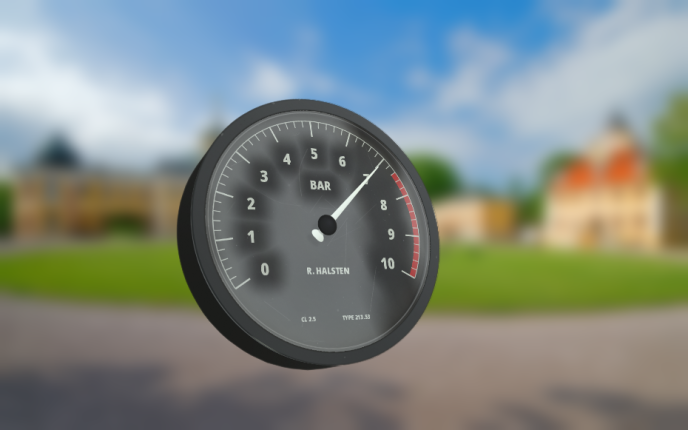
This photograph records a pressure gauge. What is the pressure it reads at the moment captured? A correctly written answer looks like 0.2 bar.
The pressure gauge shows 7 bar
